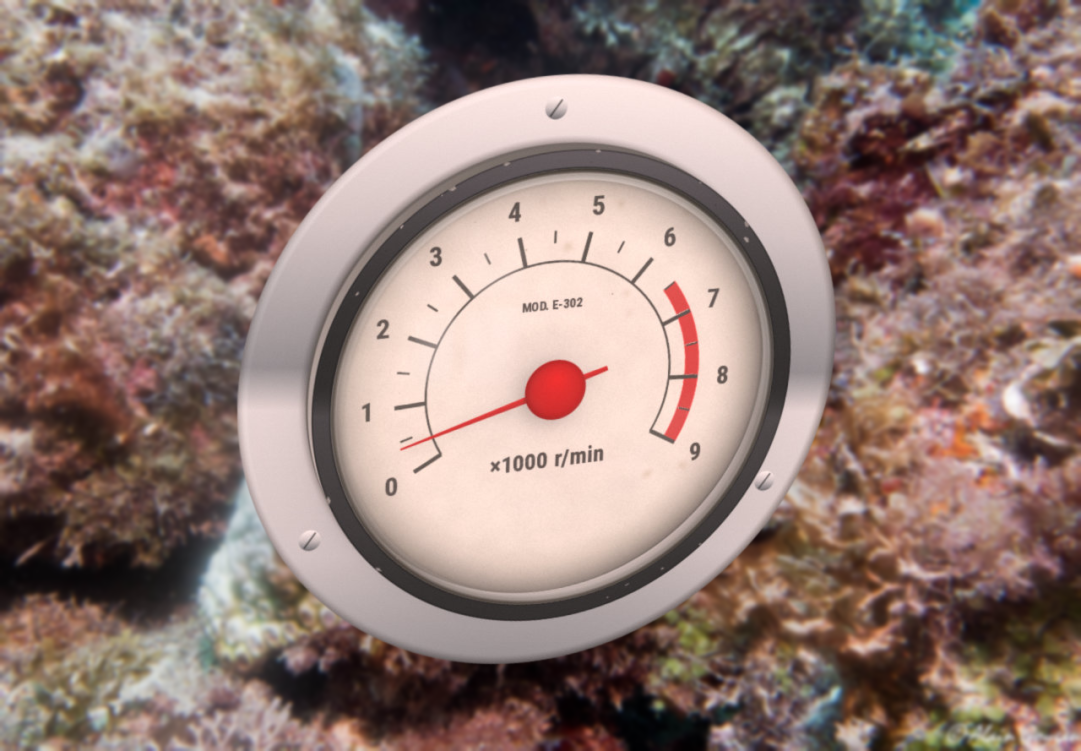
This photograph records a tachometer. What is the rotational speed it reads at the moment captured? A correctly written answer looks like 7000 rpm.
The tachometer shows 500 rpm
